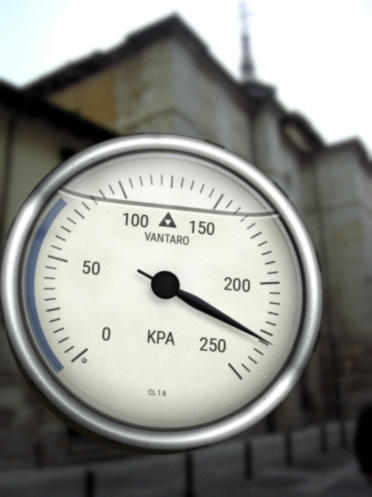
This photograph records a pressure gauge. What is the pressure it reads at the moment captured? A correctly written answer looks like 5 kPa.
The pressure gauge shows 230 kPa
